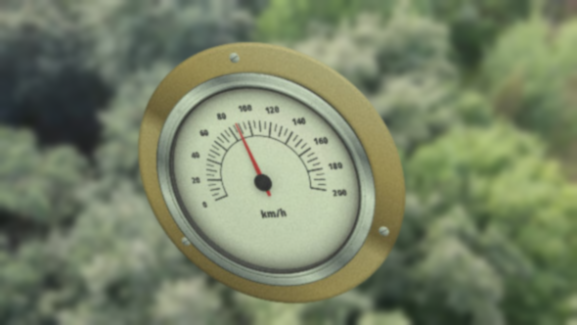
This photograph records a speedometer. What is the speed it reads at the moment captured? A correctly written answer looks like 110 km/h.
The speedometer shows 90 km/h
